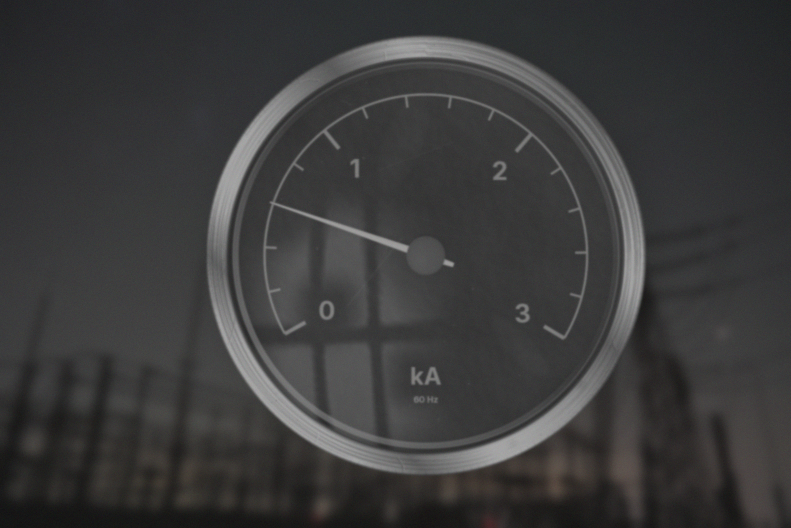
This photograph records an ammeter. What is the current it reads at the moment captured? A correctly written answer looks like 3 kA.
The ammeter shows 0.6 kA
